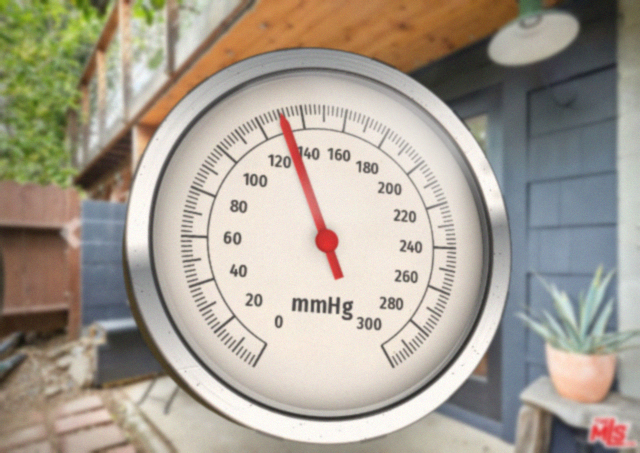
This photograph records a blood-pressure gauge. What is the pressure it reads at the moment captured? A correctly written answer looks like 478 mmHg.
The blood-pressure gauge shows 130 mmHg
